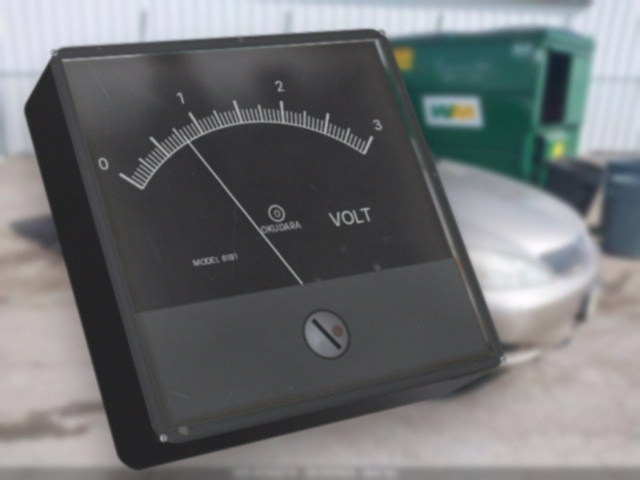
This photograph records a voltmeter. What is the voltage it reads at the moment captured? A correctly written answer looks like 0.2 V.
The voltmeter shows 0.75 V
